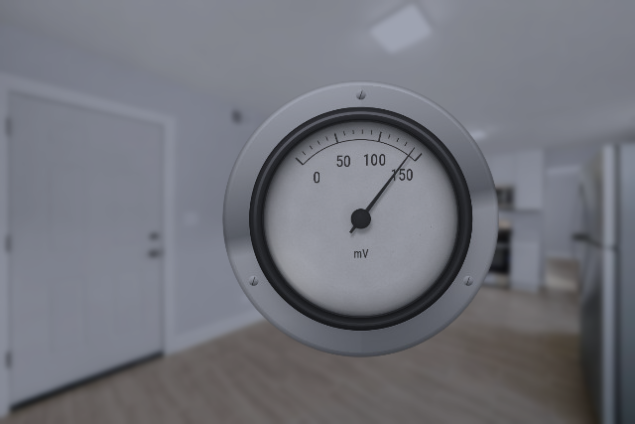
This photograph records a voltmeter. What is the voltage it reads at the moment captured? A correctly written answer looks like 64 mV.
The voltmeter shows 140 mV
